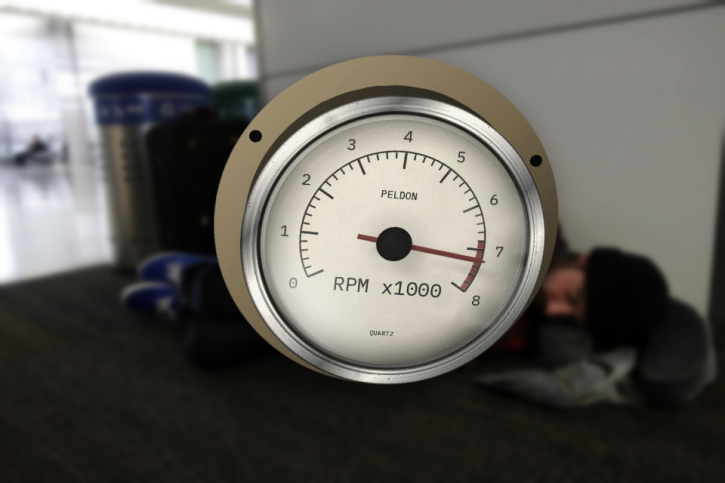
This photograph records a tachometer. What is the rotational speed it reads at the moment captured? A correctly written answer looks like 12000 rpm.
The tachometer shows 7200 rpm
